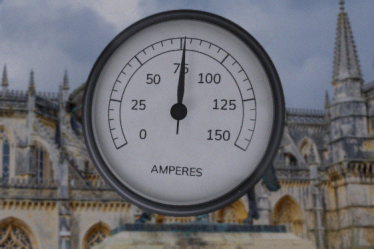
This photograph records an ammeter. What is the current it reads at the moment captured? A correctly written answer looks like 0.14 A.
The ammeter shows 77.5 A
